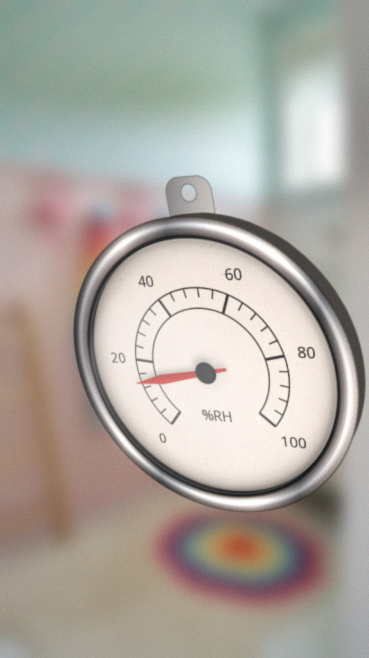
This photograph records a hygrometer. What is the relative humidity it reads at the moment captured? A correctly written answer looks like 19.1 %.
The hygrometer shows 14 %
